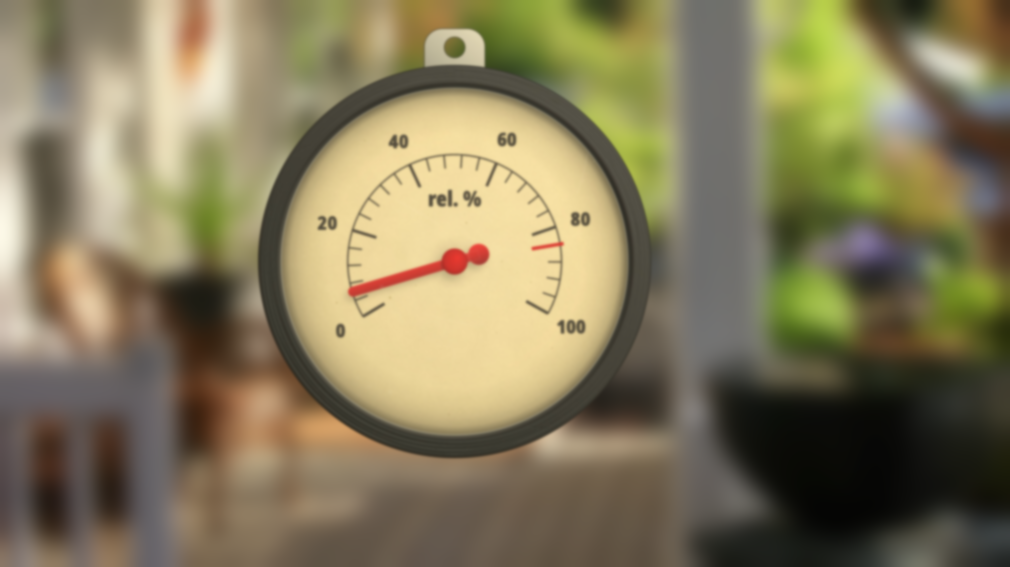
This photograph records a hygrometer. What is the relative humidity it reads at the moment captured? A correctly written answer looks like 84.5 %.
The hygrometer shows 6 %
